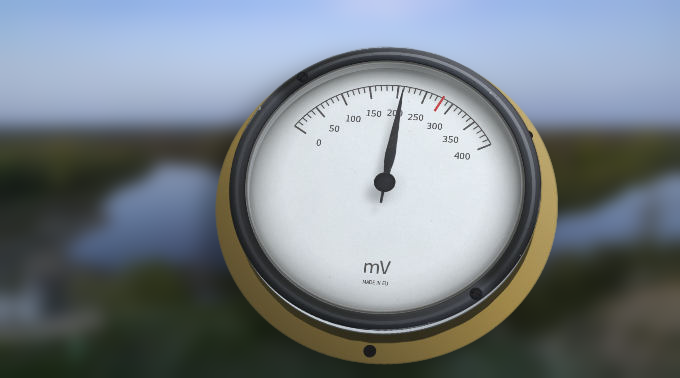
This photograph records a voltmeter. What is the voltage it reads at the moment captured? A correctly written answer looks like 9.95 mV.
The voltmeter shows 210 mV
